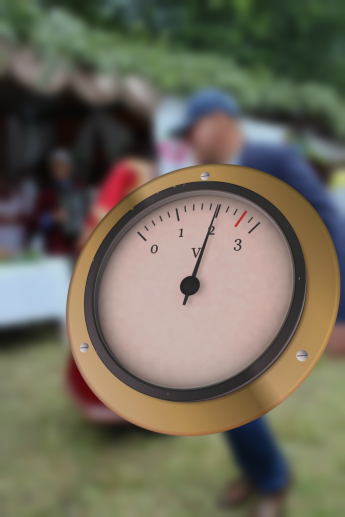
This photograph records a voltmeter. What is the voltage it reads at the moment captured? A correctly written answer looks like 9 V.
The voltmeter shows 2 V
